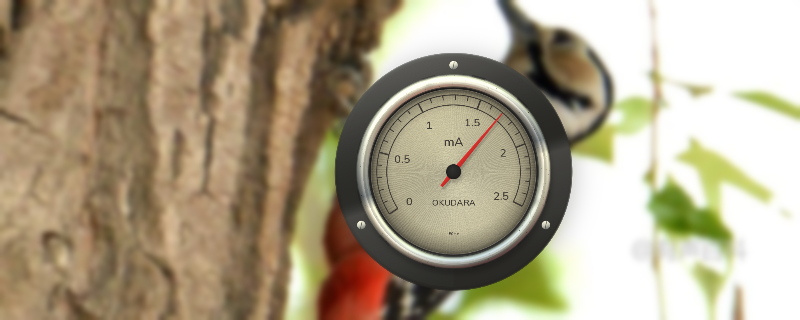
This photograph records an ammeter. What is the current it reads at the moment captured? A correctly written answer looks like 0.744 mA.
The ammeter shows 1.7 mA
